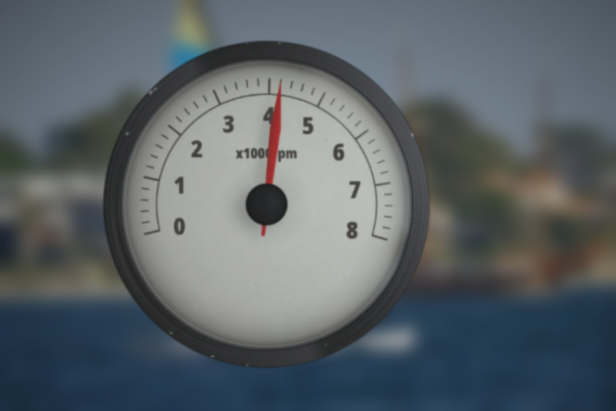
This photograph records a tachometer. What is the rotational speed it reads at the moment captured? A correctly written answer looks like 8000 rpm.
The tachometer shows 4200 rpm
